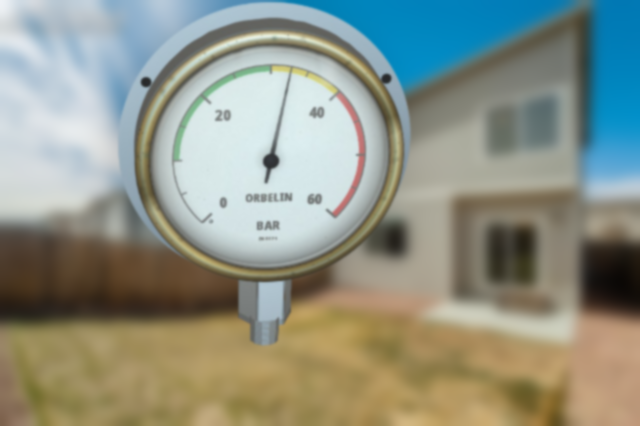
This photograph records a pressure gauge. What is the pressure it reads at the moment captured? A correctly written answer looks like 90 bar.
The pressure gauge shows 32.5 bar
